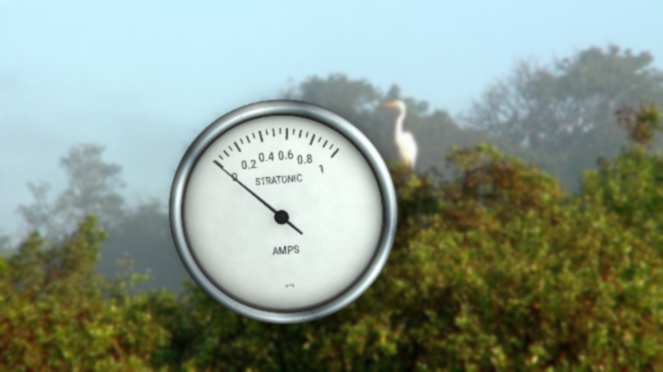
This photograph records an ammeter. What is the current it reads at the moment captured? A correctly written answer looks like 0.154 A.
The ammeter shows 0 A
